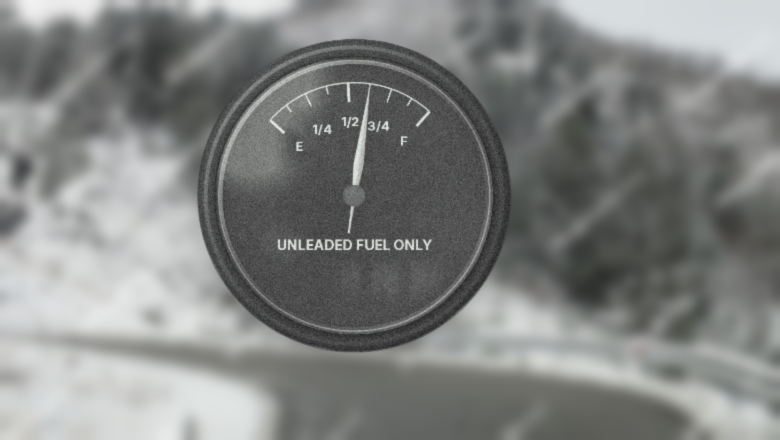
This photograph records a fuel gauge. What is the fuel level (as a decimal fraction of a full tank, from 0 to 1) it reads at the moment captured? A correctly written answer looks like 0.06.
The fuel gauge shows 0.625
